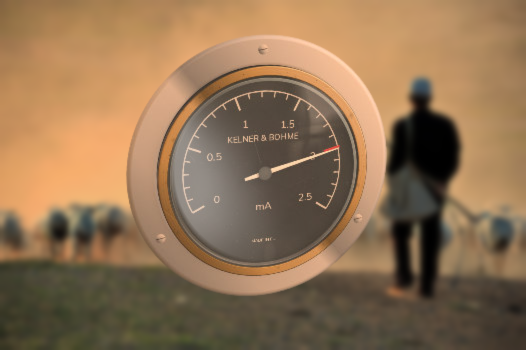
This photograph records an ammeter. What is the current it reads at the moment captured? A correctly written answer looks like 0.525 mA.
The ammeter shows 2 mA
